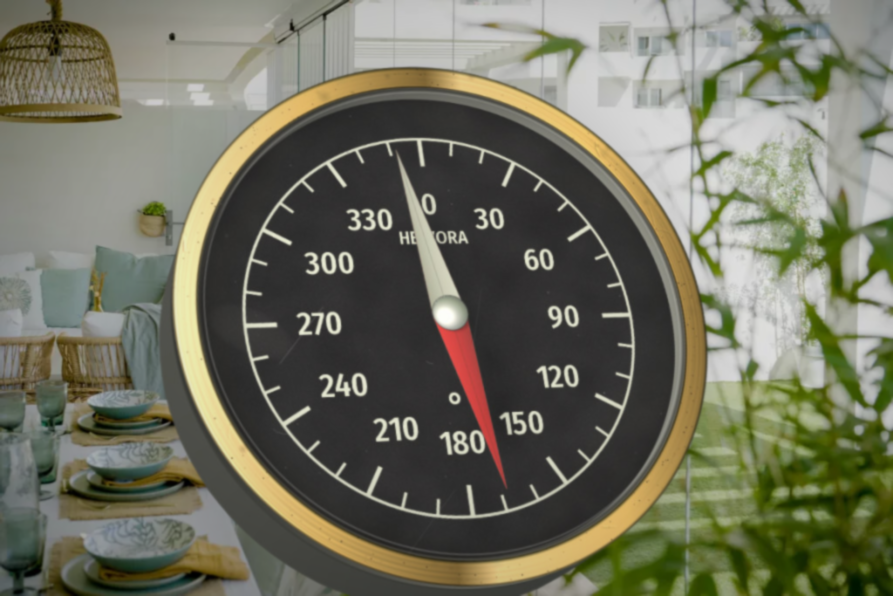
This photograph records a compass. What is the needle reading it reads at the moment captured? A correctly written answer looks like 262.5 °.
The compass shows 170 °
